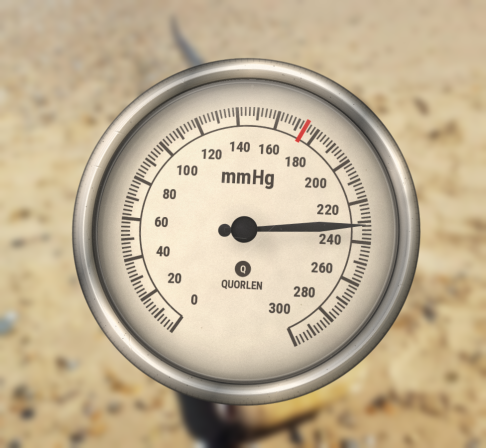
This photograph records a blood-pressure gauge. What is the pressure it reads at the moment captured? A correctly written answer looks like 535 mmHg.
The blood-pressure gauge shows 232 mmHg
